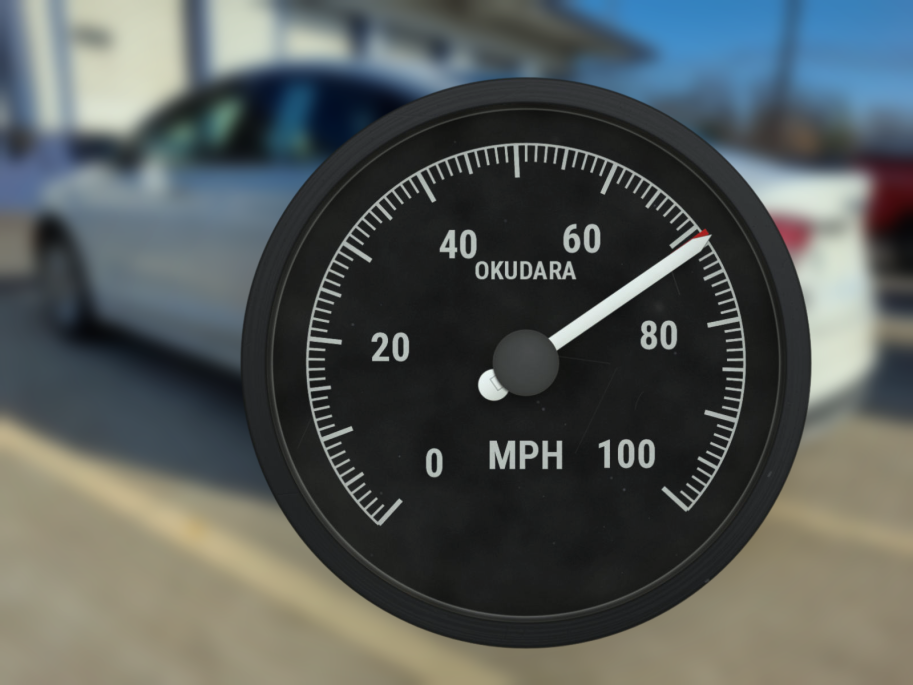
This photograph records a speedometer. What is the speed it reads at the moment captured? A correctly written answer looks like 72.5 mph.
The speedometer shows 71.5 mph
